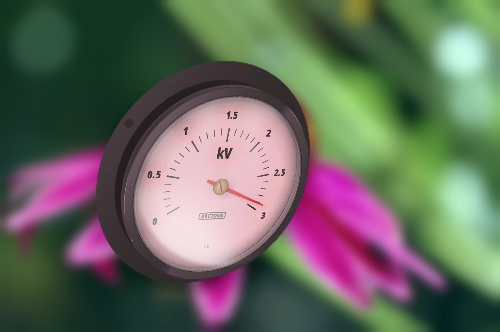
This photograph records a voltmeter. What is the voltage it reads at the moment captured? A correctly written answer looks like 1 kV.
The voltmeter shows 2.9 kV
